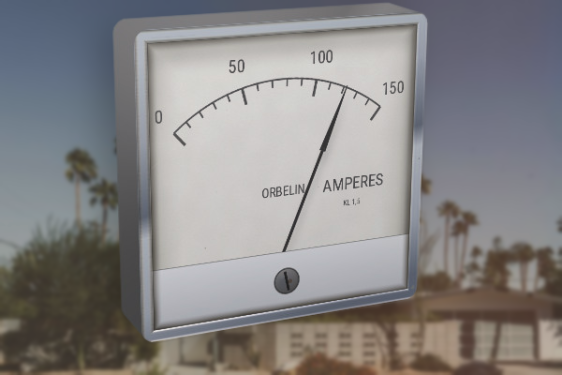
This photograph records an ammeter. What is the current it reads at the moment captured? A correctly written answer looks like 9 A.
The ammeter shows 120 A
